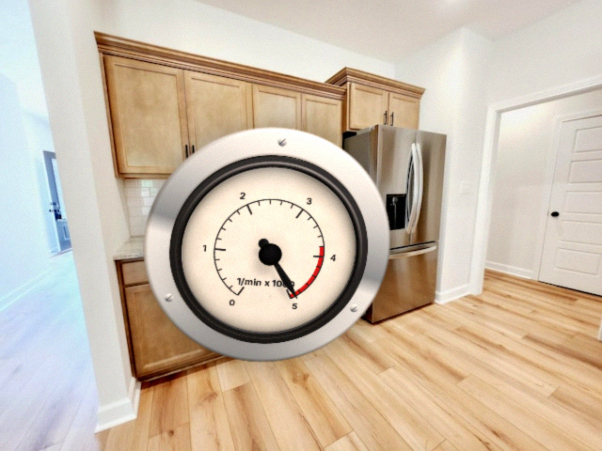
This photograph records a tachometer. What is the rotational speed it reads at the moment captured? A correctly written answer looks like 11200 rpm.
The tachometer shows 4900 rpm
